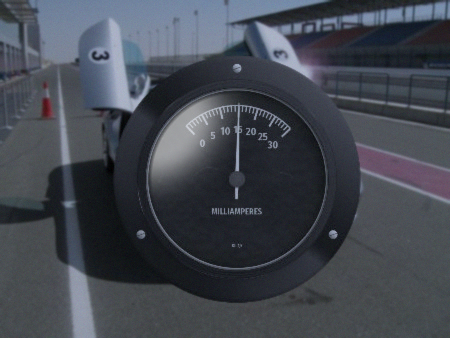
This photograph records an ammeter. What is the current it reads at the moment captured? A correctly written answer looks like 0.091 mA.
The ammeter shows 15 mA
